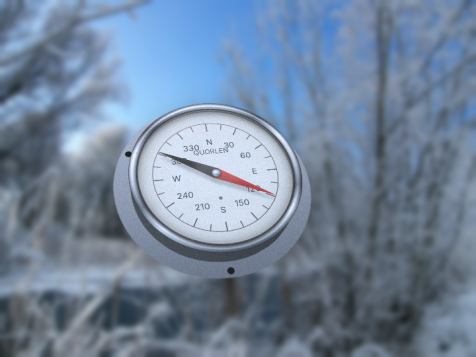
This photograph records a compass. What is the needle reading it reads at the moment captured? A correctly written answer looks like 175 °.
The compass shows 120 °
